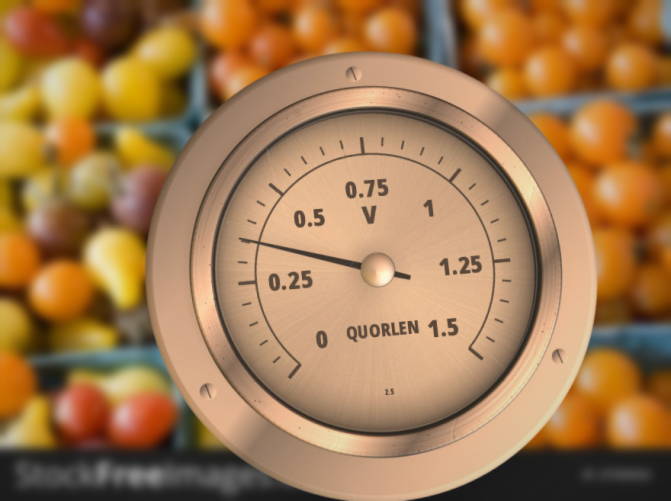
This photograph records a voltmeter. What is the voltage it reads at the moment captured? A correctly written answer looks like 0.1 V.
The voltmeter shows 0.35 V
